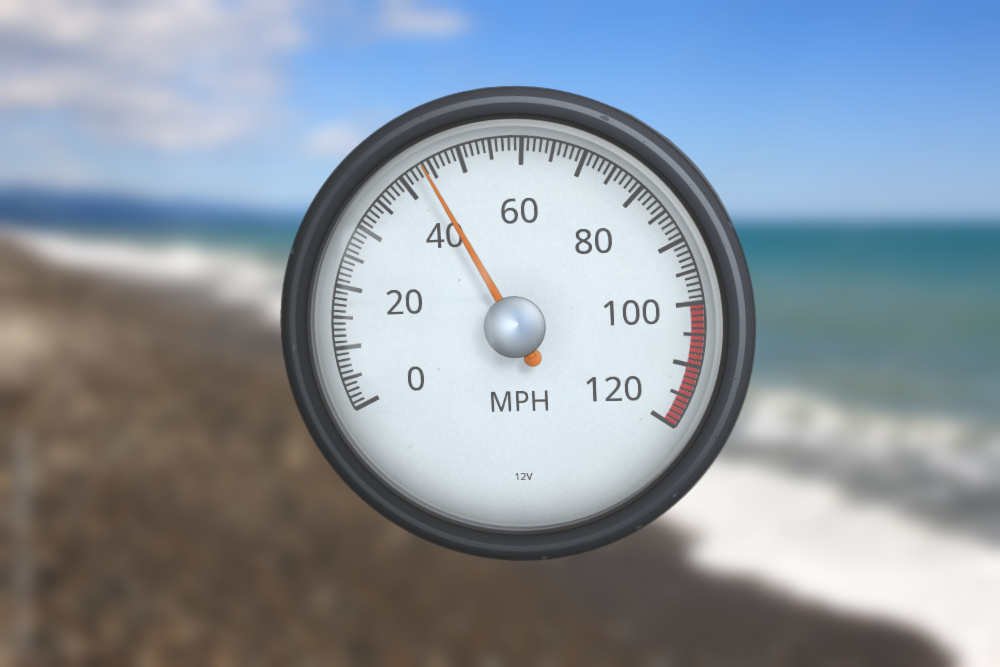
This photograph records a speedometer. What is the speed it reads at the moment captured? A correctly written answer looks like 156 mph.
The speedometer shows 44 mph
